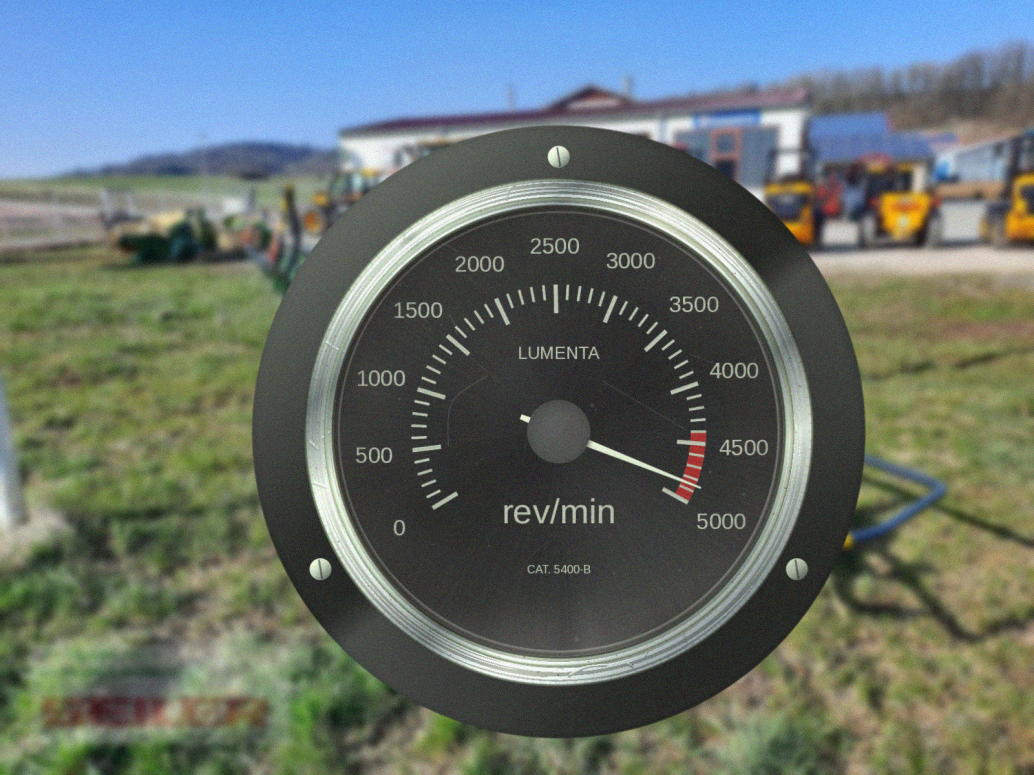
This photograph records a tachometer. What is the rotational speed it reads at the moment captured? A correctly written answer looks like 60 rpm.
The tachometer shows 4850 rpm
